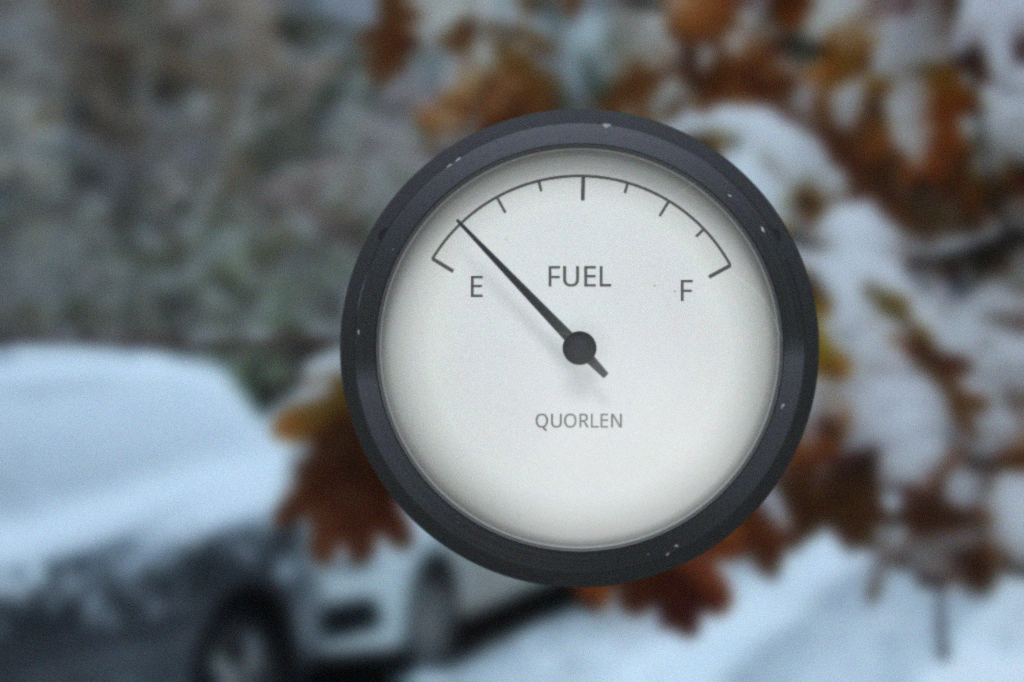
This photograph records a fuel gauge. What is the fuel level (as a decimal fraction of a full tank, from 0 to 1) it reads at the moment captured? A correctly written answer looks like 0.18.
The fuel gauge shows 0.125
